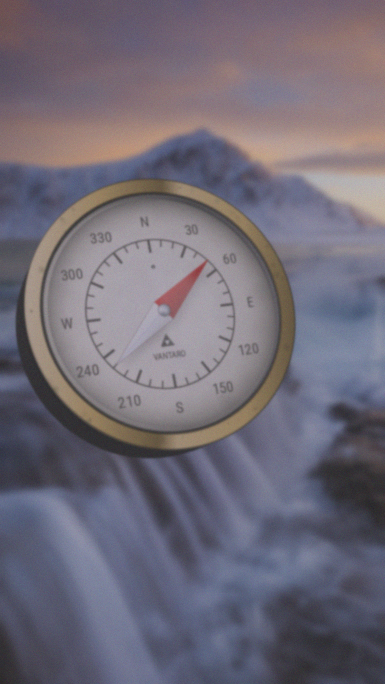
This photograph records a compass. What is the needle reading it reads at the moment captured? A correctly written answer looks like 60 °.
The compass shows 50 °
